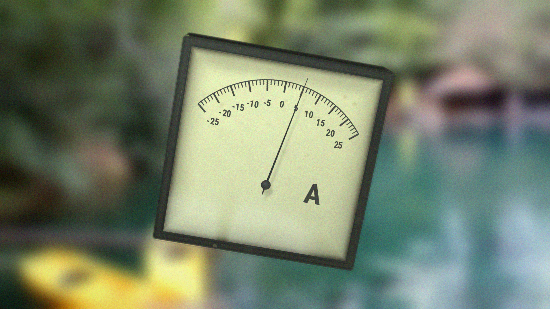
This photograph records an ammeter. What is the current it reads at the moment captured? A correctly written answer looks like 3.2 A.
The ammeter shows 5 A
